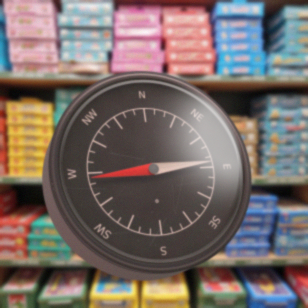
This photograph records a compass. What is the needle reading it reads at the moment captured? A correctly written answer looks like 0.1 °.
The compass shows 265 °
